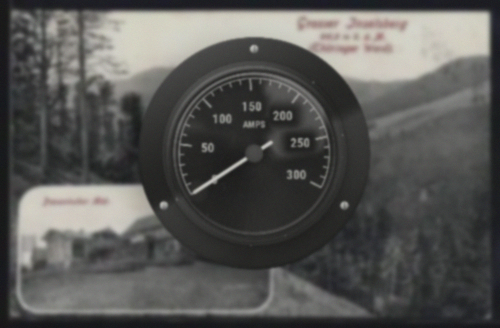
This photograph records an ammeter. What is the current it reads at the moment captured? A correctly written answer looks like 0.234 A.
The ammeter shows 0 A
